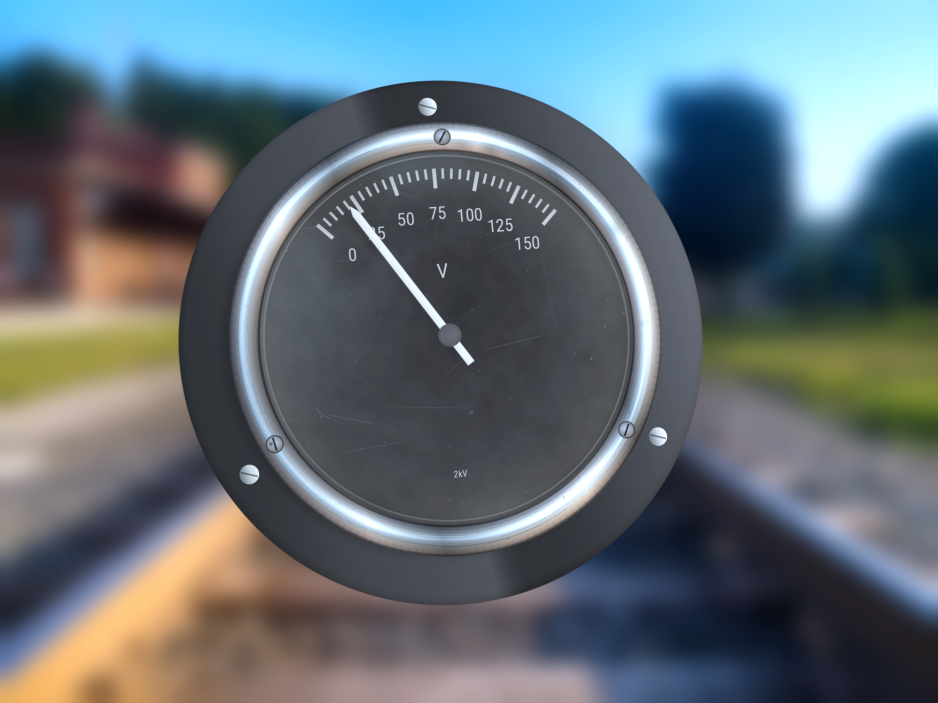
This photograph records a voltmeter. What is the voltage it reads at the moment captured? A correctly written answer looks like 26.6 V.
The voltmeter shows 20 V
